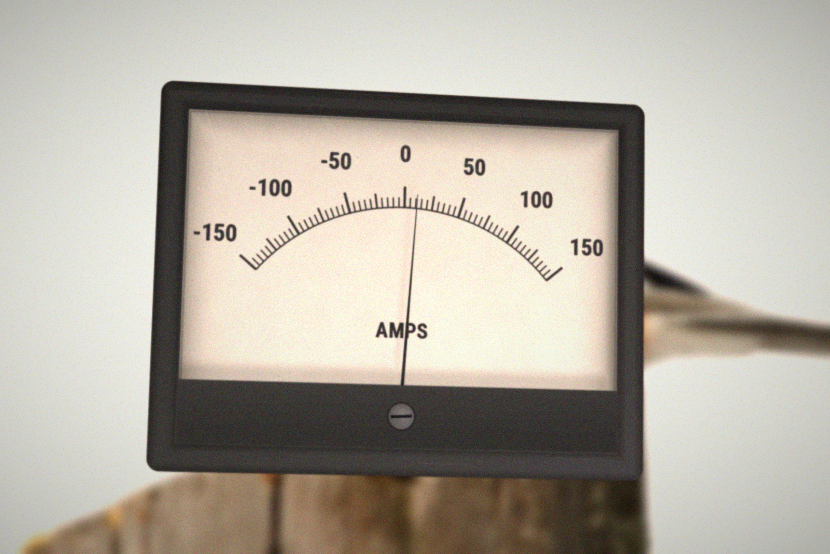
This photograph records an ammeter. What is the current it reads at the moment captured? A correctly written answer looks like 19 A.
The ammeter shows 10 A
